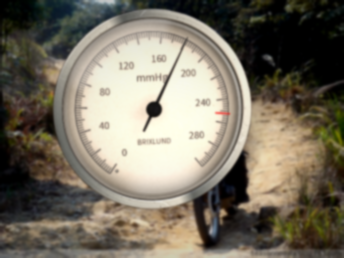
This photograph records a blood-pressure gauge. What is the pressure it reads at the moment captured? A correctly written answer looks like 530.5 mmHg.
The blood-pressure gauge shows 180 mmHg
